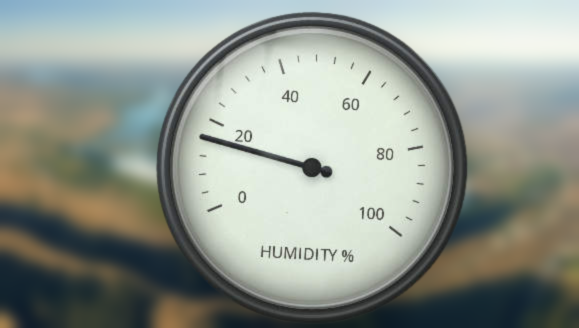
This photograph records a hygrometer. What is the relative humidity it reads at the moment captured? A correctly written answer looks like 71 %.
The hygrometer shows 16 %
